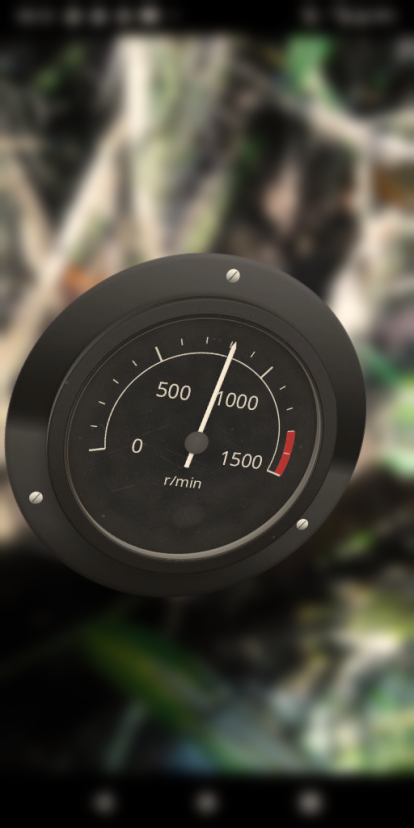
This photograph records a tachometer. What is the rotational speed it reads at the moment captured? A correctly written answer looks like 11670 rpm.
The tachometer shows 800 rpm
